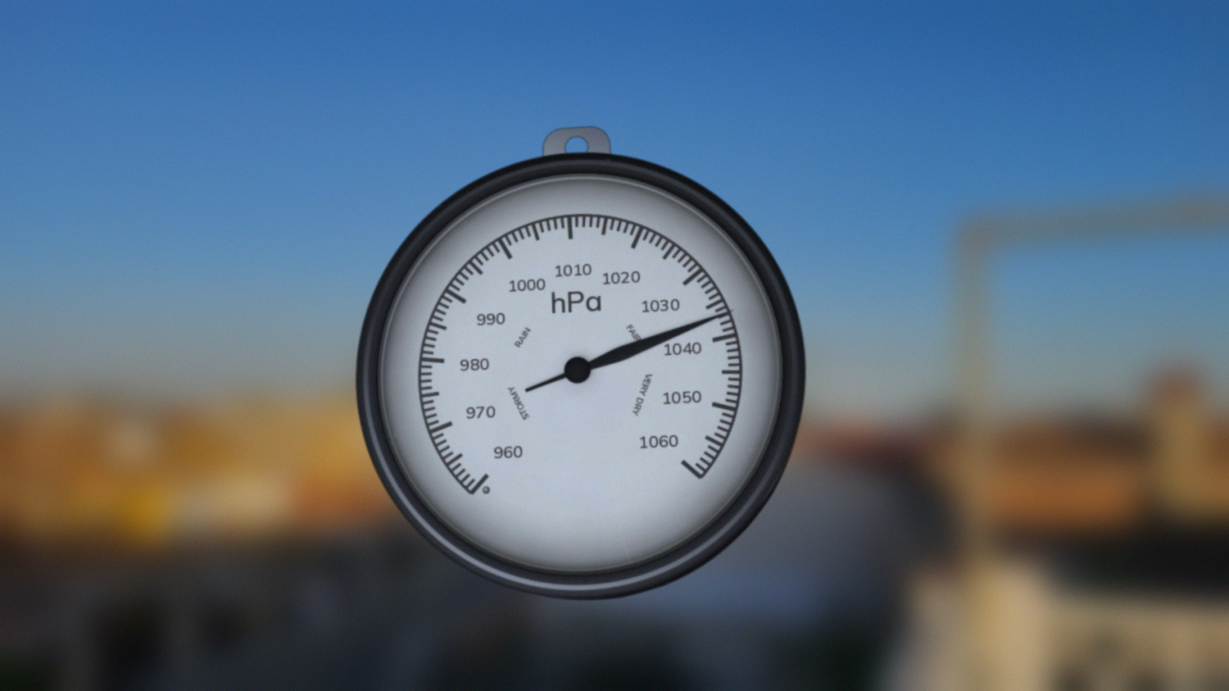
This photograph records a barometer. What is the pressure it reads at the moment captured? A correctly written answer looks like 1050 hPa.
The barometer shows 1037 hPa
